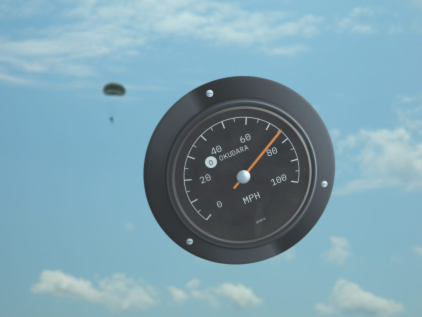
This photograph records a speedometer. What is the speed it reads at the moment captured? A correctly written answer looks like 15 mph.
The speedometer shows 75 mph
